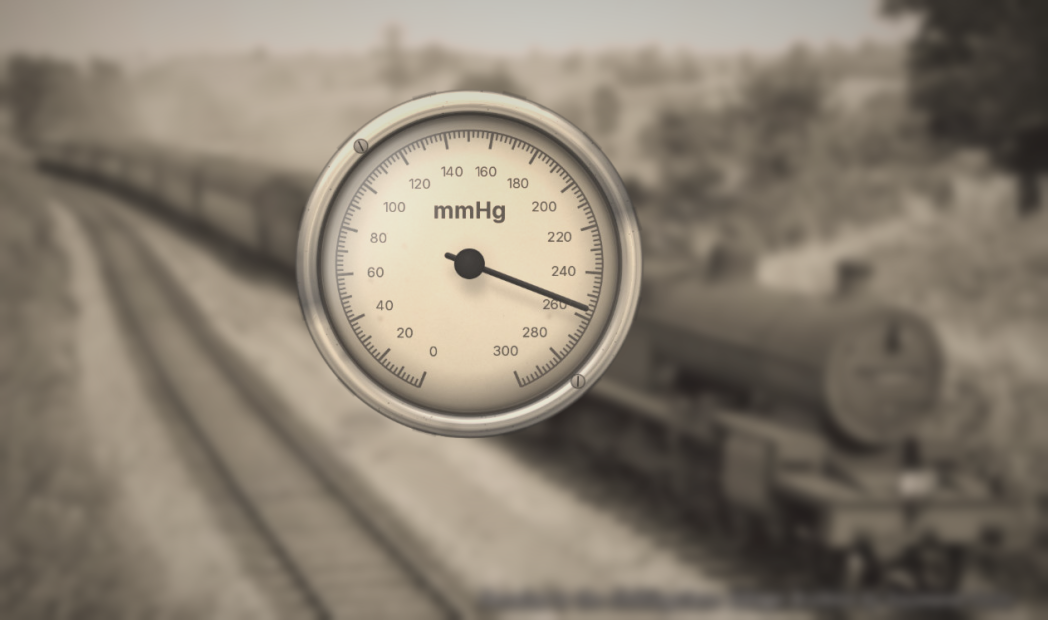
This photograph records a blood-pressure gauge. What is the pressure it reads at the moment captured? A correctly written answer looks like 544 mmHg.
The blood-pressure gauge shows 256 mmHg
